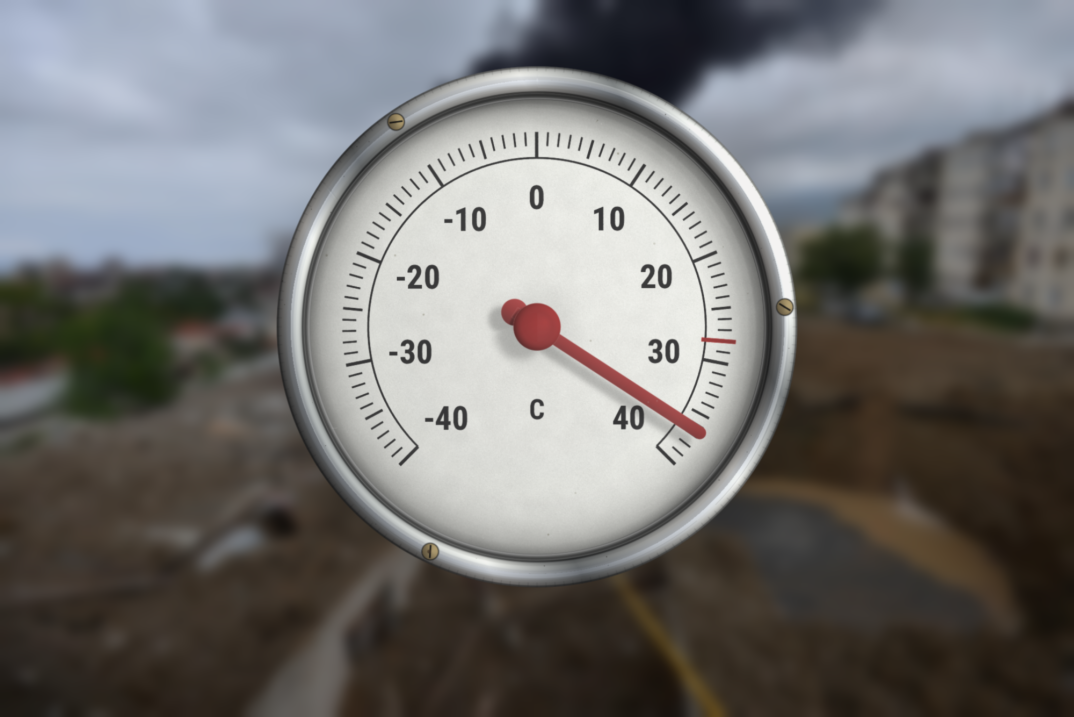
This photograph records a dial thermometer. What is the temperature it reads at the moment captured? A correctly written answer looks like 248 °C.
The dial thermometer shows 36.5 °C
